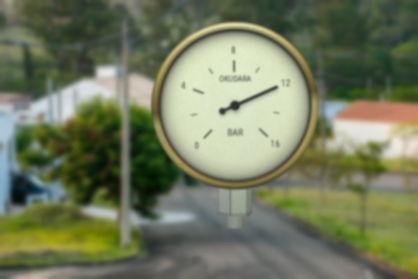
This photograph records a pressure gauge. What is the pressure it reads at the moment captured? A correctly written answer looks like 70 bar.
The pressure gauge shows 12 bar
